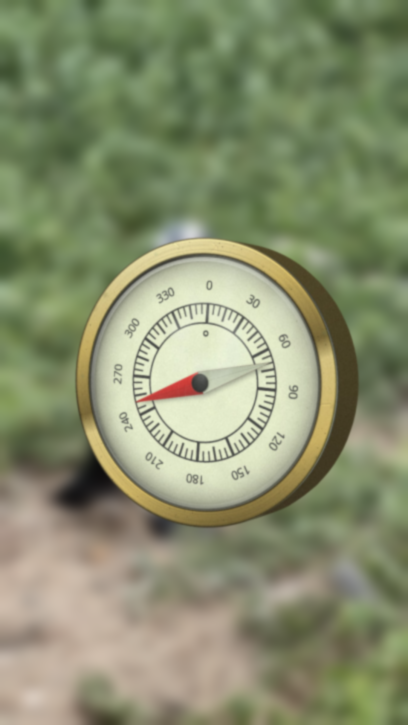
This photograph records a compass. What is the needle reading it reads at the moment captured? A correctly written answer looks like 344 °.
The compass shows 250 °
